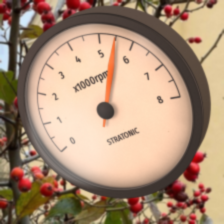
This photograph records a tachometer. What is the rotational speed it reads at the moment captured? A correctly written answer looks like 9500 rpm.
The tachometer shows 5500 rpm
